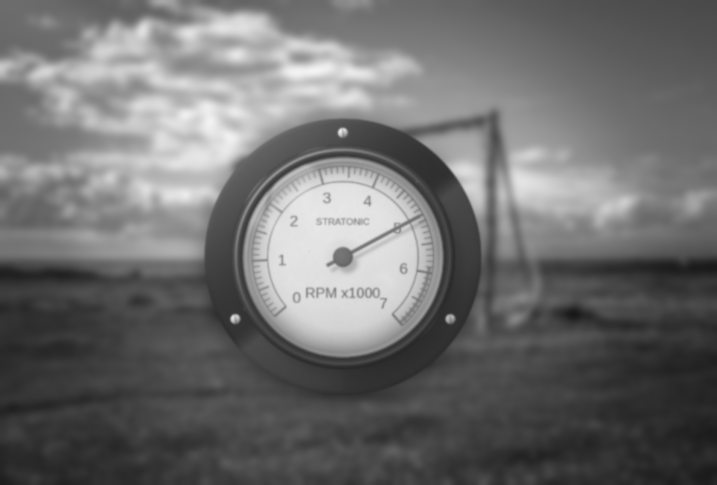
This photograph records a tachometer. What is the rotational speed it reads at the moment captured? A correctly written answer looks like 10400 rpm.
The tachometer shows 5000 rpm
